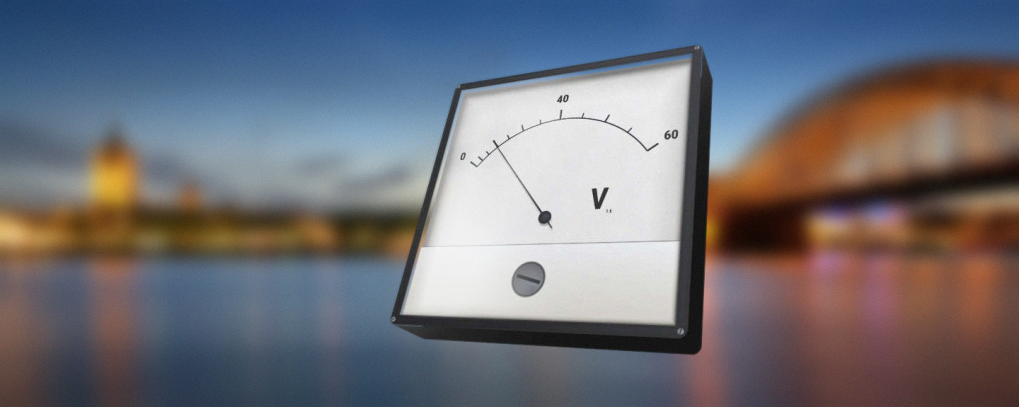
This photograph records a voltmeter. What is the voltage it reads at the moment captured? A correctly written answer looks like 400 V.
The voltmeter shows 20 V
